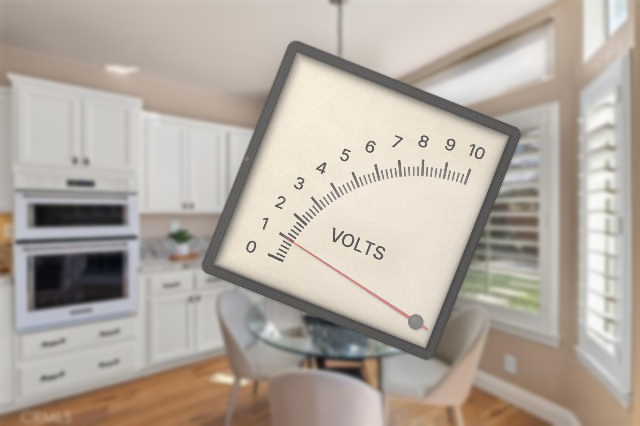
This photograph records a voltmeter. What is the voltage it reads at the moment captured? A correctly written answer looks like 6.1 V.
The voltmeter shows 1 V
